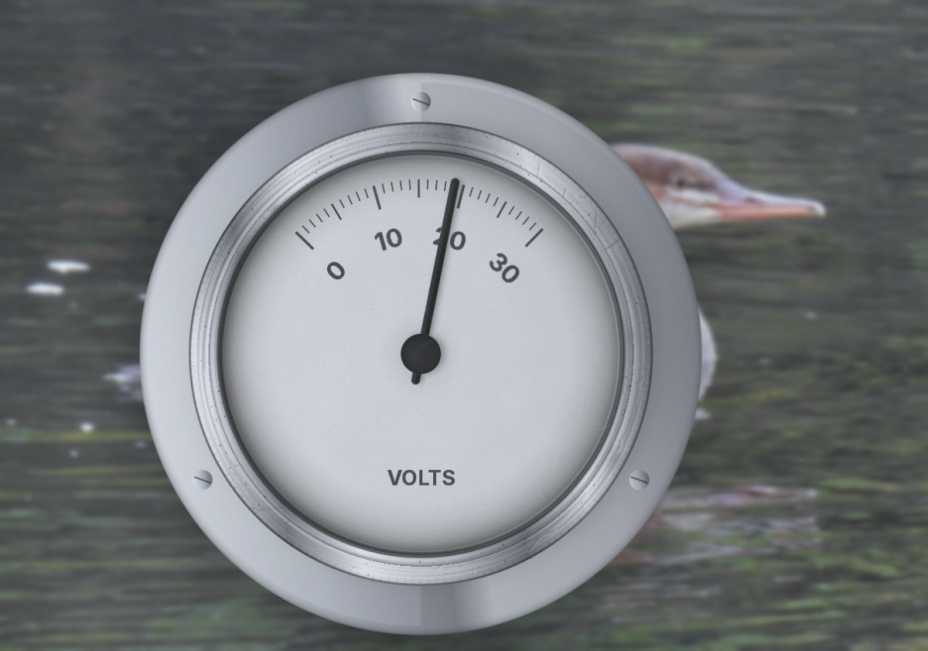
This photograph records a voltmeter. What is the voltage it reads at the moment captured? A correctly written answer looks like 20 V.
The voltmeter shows 19 V
